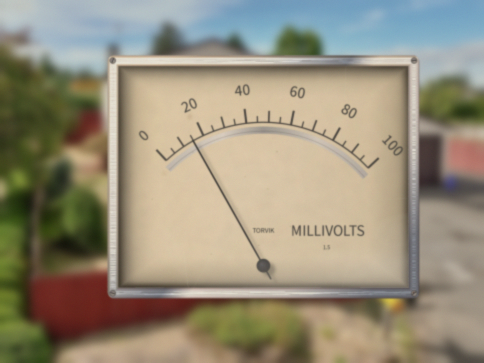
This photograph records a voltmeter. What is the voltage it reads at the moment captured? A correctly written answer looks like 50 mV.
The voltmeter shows 15 mV
